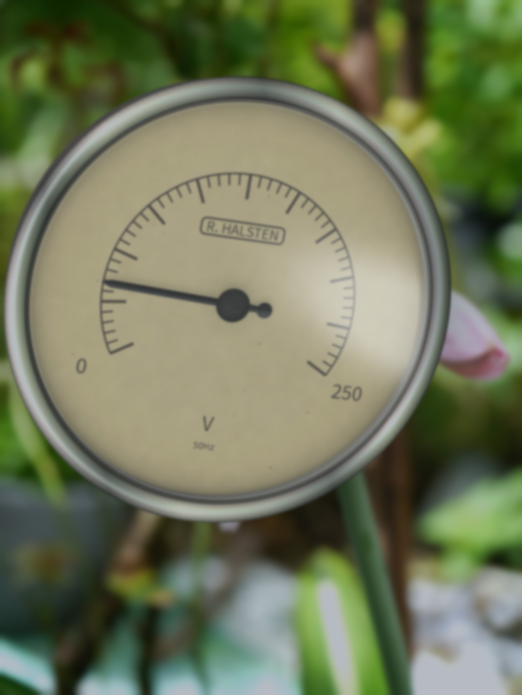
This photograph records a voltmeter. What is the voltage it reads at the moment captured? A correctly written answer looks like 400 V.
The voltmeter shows 35 V
